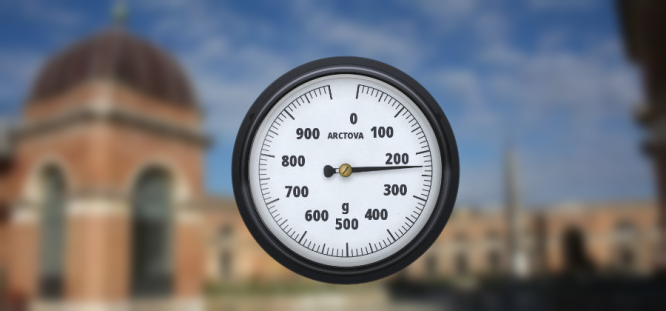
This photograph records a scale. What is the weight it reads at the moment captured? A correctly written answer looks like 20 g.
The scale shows 230 g
